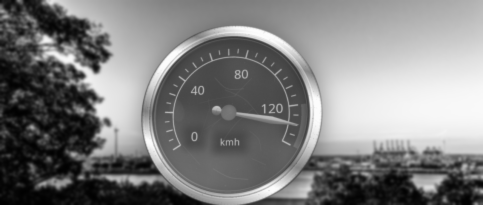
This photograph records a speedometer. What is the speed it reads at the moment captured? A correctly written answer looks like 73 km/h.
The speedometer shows 130 km/h
